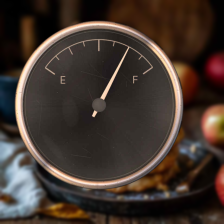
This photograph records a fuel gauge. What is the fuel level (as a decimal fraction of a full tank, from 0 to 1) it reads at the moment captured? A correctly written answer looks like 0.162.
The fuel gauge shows 0.75
